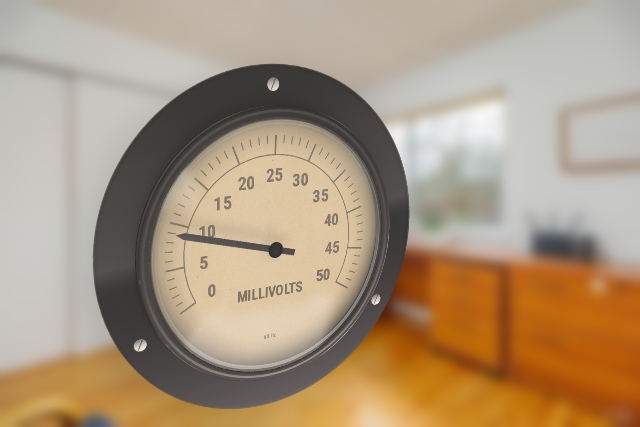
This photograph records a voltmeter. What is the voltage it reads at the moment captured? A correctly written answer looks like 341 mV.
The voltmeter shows 9 mV
